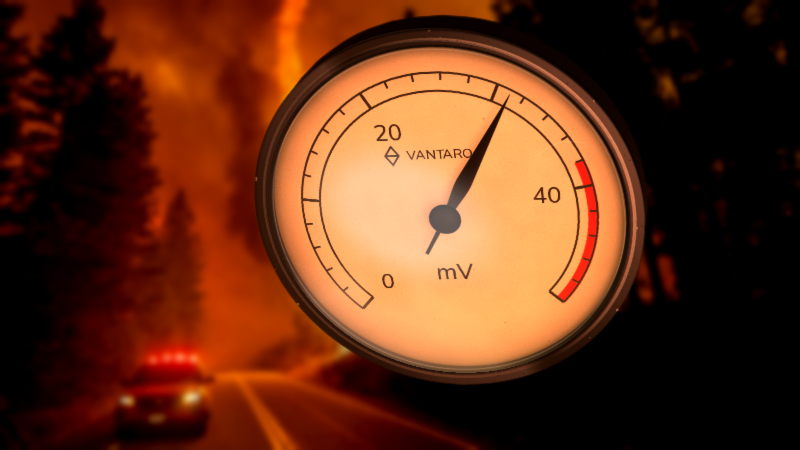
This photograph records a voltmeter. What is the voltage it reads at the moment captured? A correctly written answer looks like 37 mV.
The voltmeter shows 31 mV
